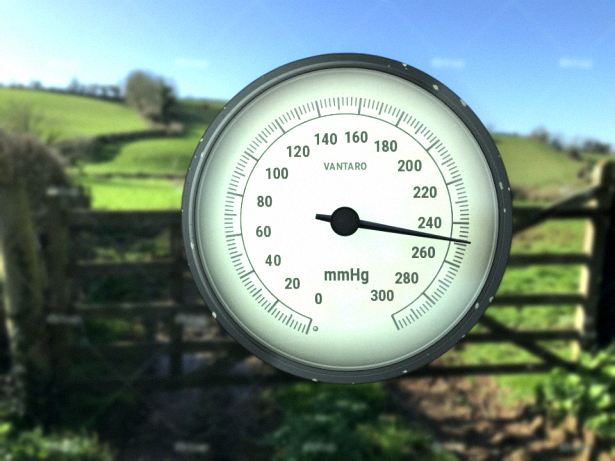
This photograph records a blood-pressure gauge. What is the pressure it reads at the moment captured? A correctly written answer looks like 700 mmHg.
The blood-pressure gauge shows 248 mmHg
